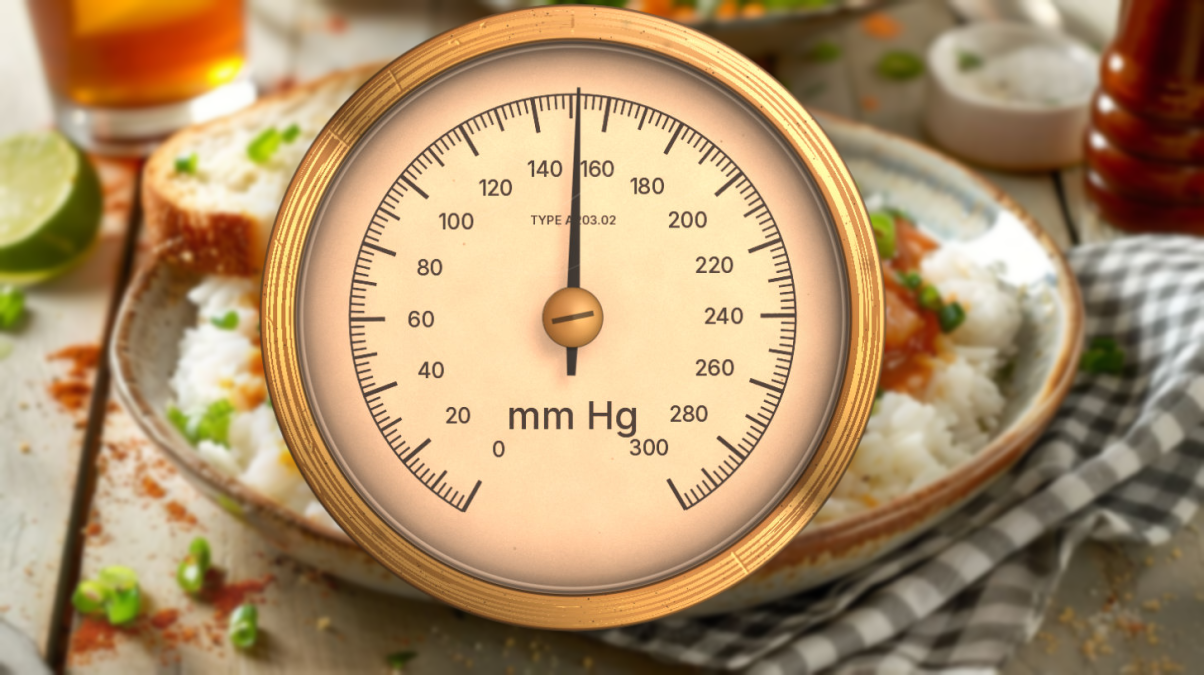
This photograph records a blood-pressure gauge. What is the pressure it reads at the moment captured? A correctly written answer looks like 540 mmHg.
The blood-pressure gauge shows 152 mmHg
